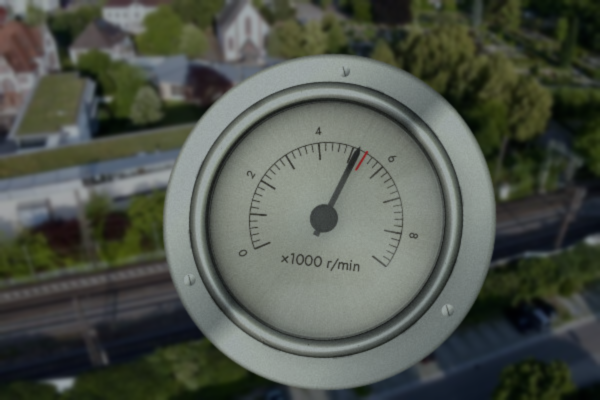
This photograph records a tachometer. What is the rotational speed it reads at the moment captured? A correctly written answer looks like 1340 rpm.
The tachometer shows 5200 rpm
